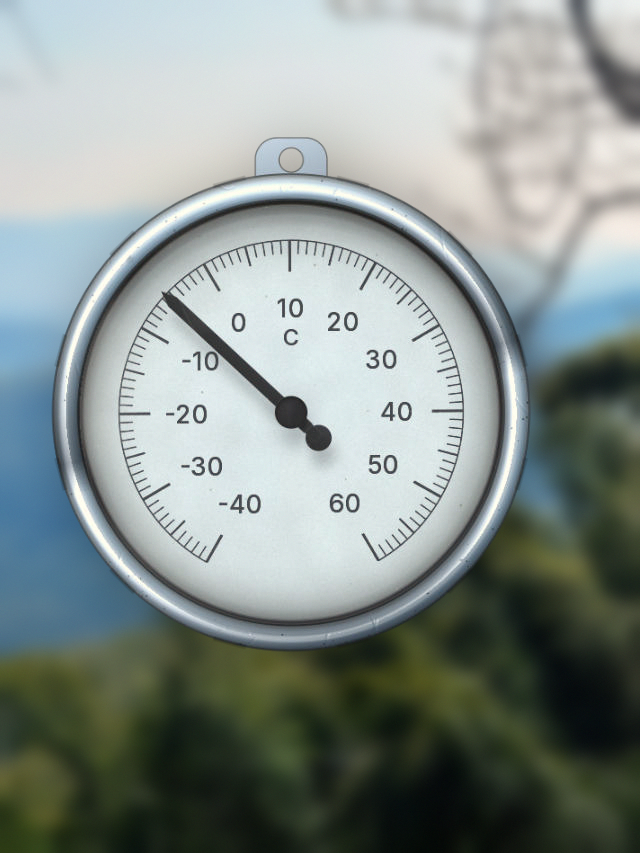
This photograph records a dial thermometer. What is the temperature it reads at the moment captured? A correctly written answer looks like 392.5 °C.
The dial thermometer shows -5.5 °C
